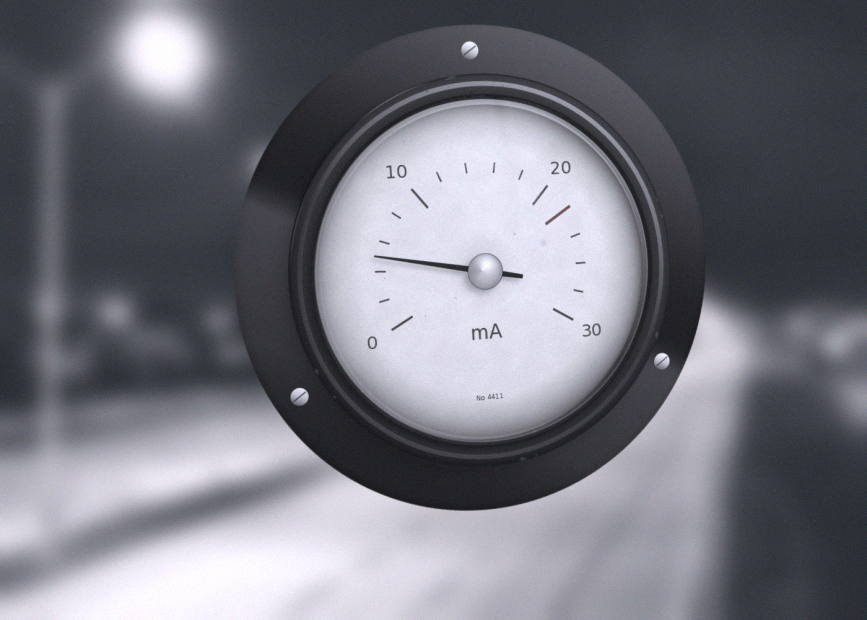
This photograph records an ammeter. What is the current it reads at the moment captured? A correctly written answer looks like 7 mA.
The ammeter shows 5 mA
